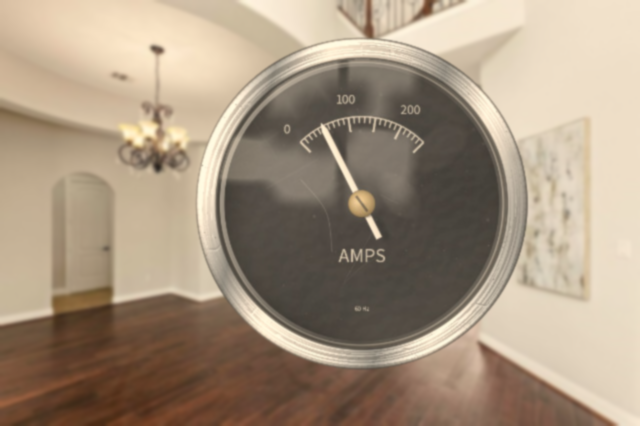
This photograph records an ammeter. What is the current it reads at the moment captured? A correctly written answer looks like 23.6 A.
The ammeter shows 50 A
